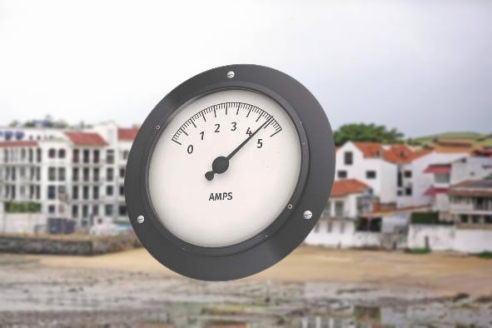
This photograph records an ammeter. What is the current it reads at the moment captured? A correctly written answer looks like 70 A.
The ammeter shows 4.5 A
